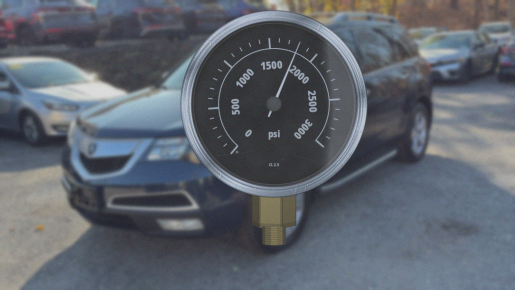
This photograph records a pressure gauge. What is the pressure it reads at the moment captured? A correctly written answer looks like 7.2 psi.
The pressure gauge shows 1800 psi
